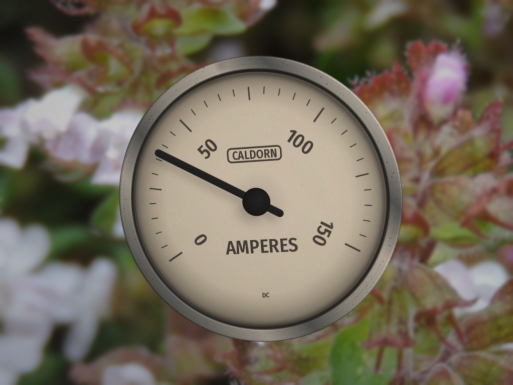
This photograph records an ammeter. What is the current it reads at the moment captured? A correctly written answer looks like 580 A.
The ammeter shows 37.5 A
